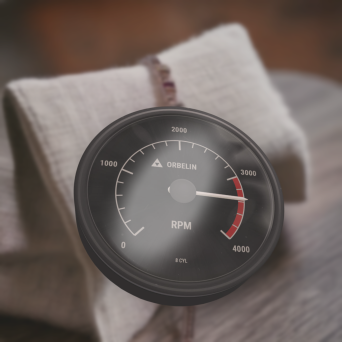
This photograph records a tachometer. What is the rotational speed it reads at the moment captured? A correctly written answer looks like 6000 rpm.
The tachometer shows 3400 rpm
